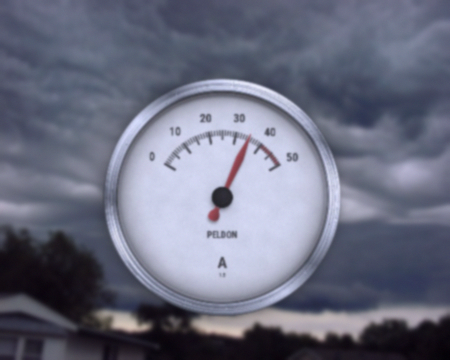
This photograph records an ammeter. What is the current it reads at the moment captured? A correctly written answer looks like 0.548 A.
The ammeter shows 35 A
